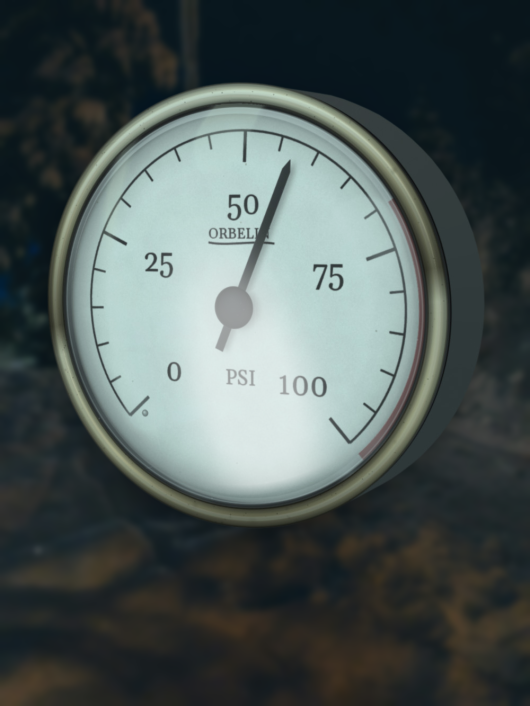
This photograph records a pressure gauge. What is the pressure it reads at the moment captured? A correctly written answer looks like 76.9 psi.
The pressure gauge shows 57.5 psi
